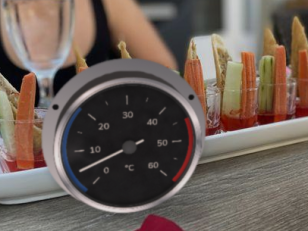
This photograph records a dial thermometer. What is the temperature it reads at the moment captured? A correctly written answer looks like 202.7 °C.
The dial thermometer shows 5 °C
